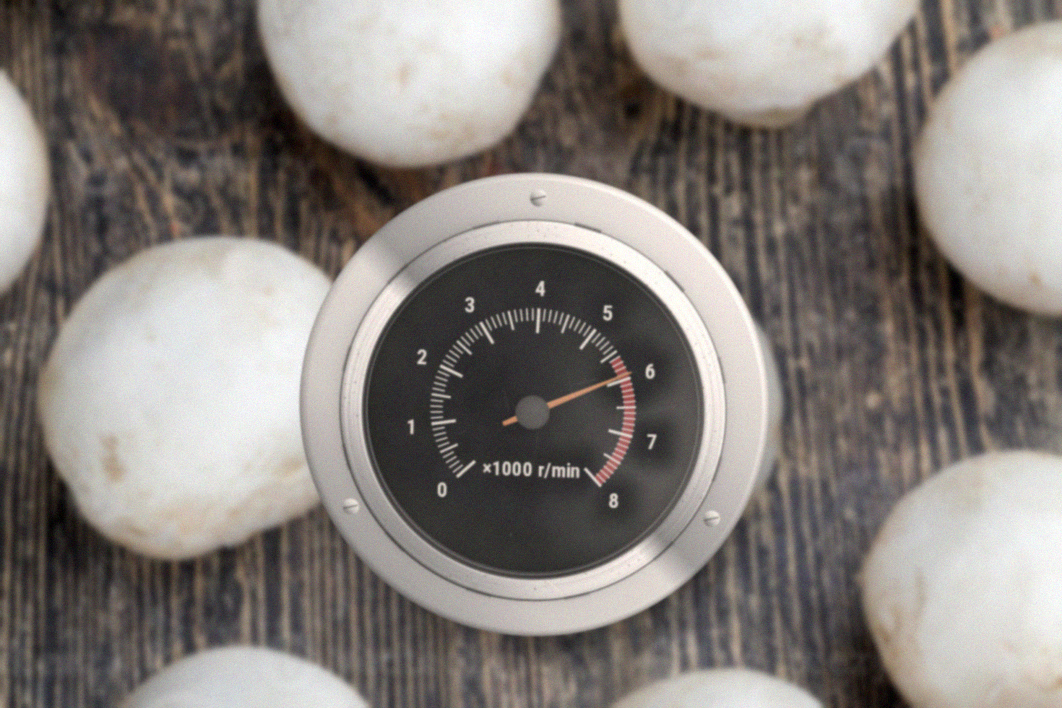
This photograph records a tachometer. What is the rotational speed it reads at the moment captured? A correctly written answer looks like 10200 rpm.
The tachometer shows 5900 rpm
